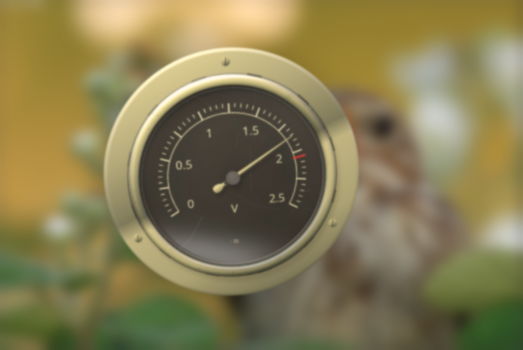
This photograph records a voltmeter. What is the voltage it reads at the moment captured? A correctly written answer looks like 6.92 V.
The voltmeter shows 1.85 V
